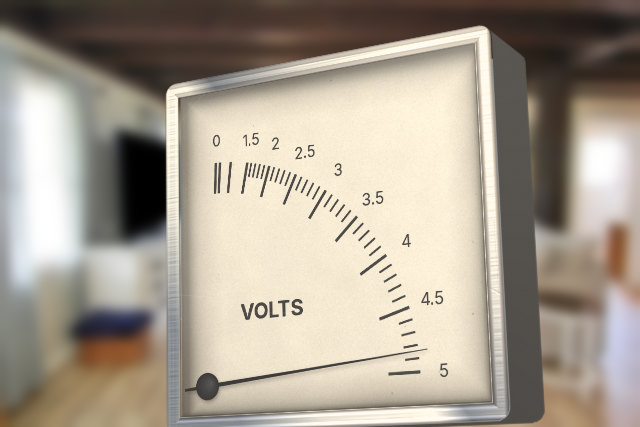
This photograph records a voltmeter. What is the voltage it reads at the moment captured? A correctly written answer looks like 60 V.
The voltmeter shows 4.85 V
